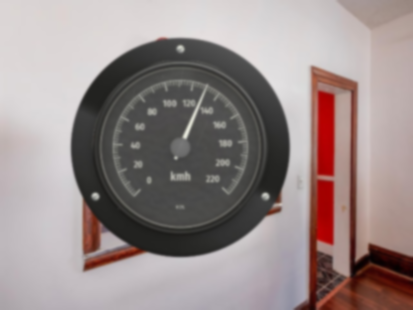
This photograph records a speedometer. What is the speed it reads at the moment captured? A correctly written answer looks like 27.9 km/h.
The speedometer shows 130 km/h
